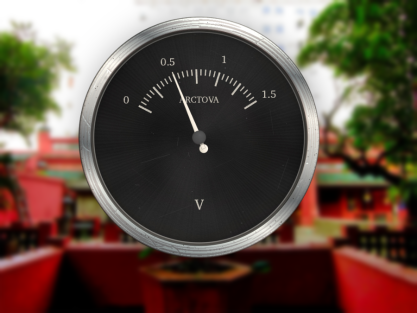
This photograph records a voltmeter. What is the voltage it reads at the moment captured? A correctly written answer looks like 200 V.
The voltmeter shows 0.5 V
